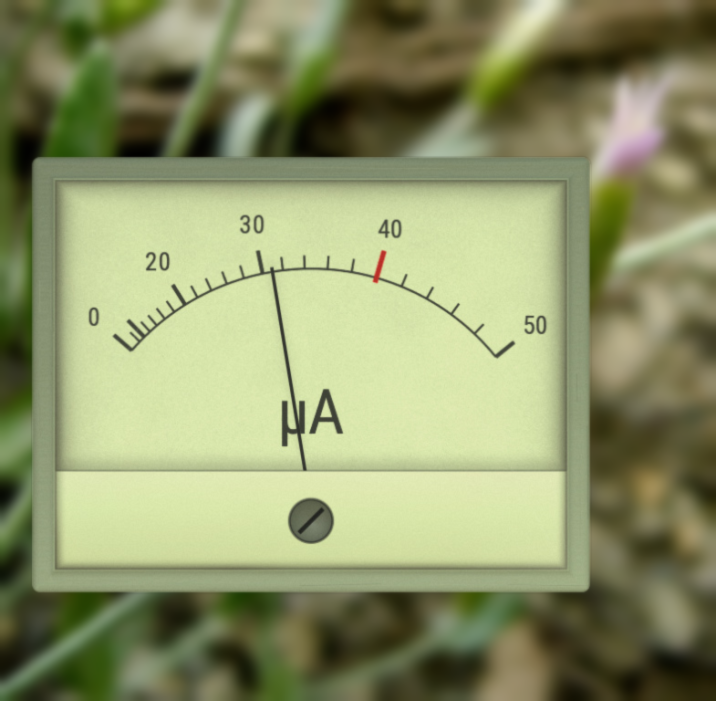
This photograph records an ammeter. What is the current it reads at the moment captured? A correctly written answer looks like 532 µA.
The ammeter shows 31 µA
